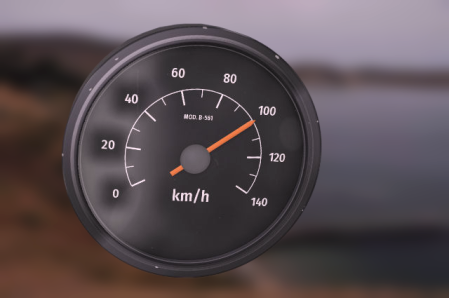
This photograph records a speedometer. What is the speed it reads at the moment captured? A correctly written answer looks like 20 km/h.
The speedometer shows 100 km/h
